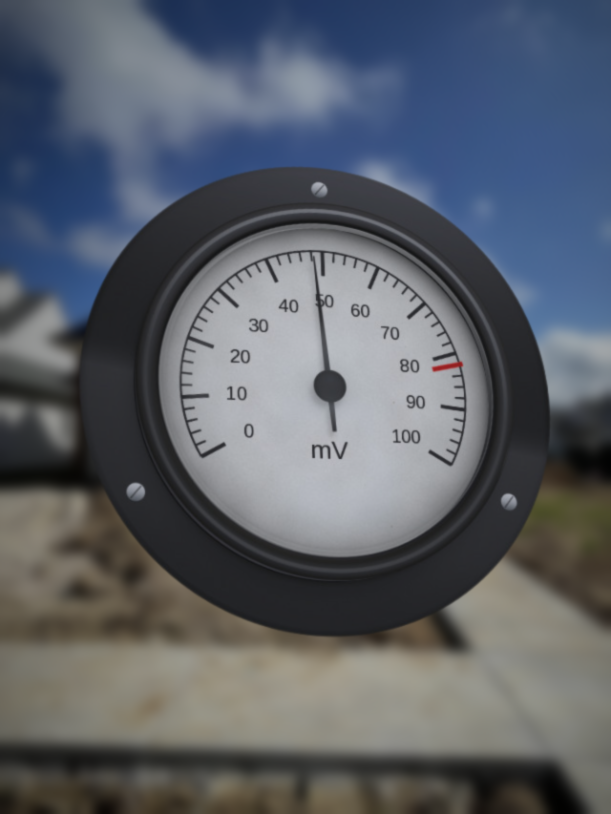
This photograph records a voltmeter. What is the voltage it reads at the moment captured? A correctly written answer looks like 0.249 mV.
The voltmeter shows 48 mV
